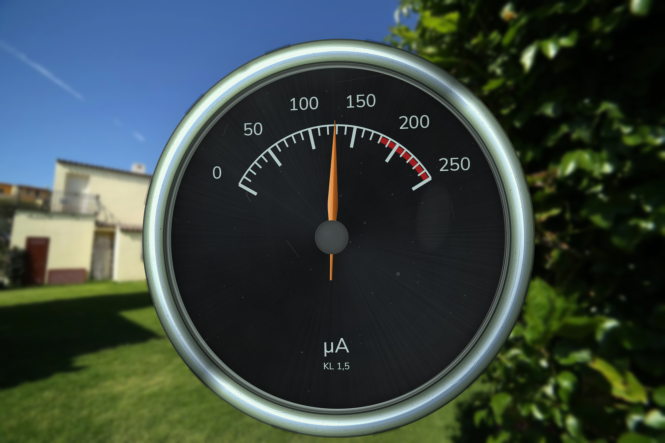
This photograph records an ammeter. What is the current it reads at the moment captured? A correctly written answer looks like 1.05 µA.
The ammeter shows 130 µA
